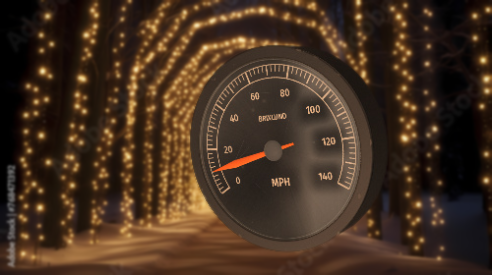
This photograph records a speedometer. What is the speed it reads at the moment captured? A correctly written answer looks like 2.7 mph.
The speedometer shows 10 mph
